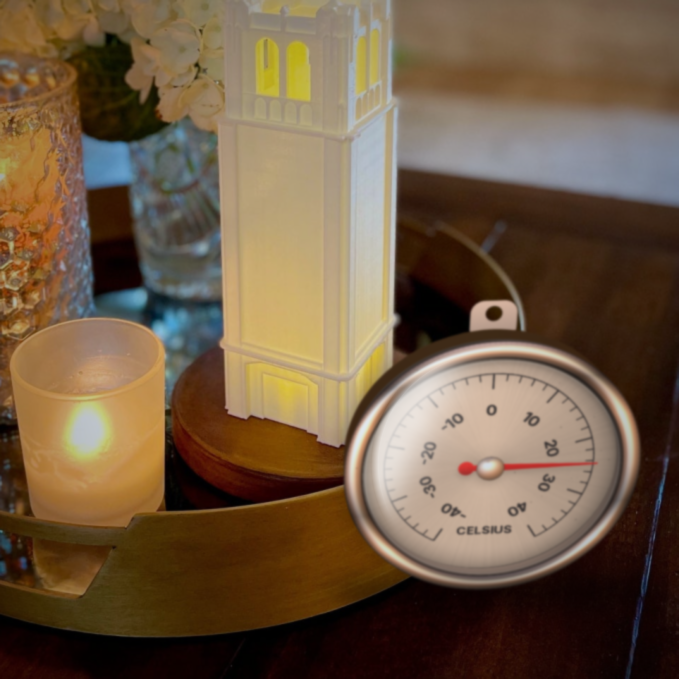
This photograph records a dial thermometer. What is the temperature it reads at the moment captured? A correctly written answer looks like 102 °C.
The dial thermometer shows 24 °C
